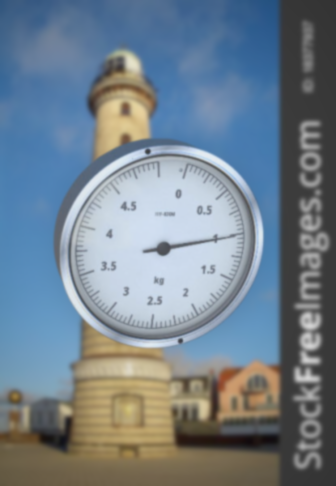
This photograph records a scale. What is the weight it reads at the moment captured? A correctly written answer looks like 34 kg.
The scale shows 1 kg
